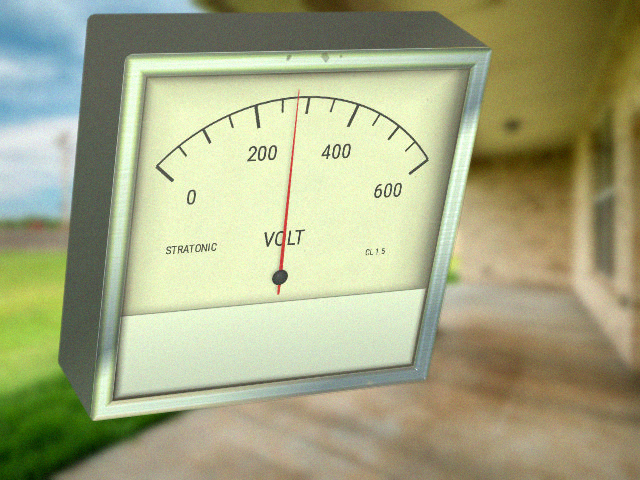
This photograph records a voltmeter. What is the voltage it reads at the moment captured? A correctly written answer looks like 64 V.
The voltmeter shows 275 V
